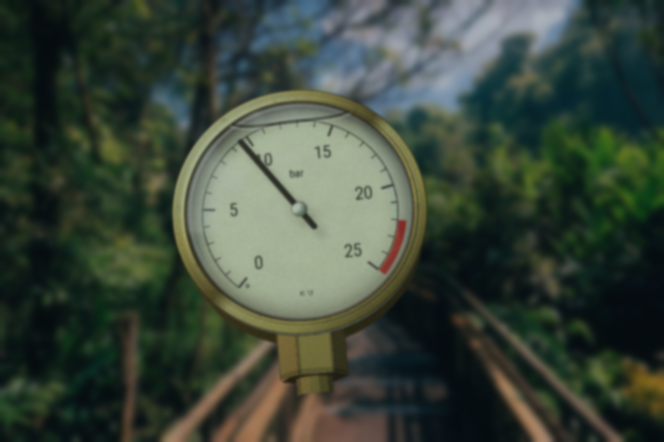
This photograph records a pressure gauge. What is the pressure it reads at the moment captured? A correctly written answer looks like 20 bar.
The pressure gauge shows 9.5 bar
